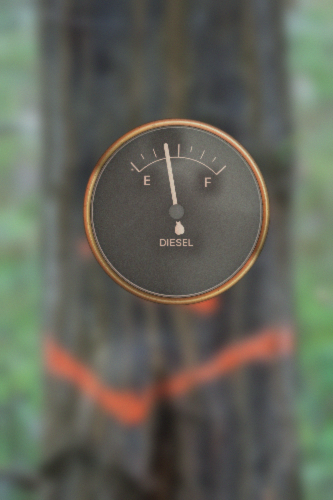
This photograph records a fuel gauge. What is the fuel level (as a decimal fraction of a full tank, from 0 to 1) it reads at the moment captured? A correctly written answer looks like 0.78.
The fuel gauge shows 0.375
